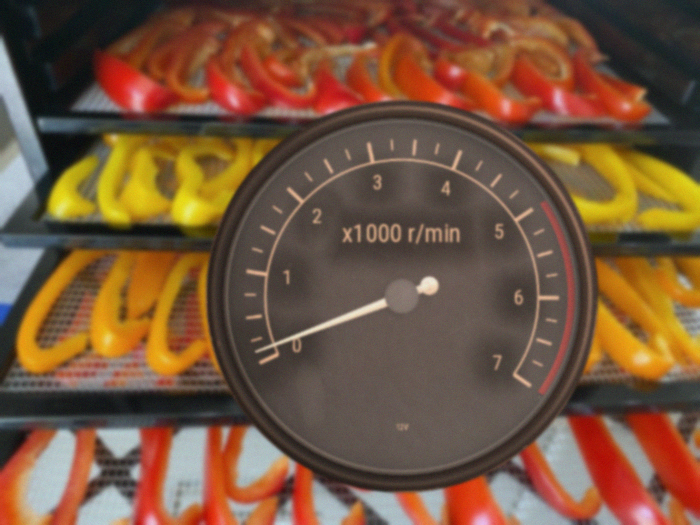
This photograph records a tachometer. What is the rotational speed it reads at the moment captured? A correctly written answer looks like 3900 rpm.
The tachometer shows 125 rpm
